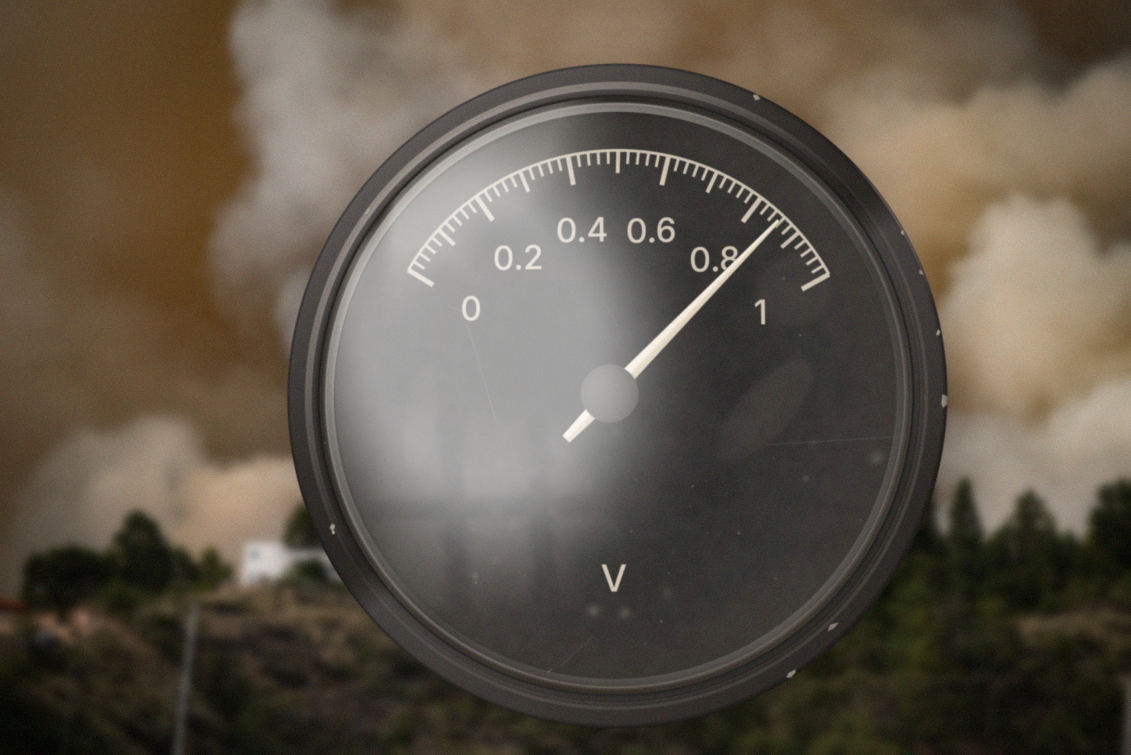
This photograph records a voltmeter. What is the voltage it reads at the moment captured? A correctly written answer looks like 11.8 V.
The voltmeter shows 0.86 V
